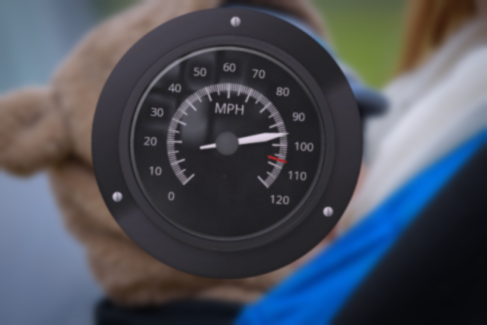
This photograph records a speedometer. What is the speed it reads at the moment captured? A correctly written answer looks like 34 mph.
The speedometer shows 95 mph
